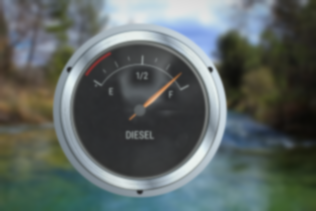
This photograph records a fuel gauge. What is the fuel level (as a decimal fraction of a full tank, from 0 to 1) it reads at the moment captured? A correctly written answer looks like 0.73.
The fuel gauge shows 0.875
